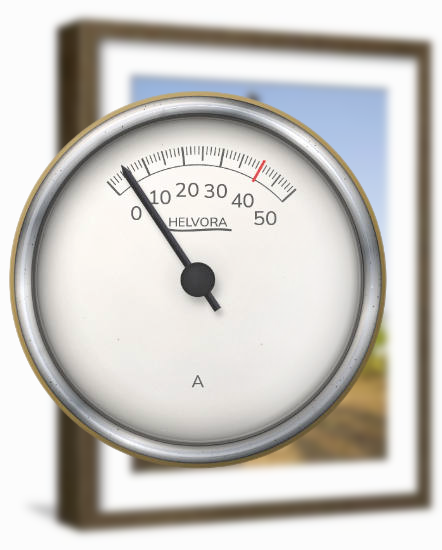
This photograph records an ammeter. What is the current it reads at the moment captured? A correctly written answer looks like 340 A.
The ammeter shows 5 A
